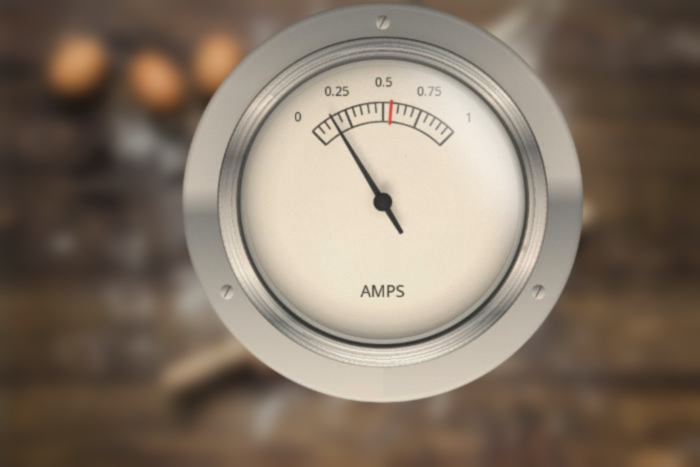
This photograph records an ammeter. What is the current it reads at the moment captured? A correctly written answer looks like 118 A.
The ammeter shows 0.15 A
